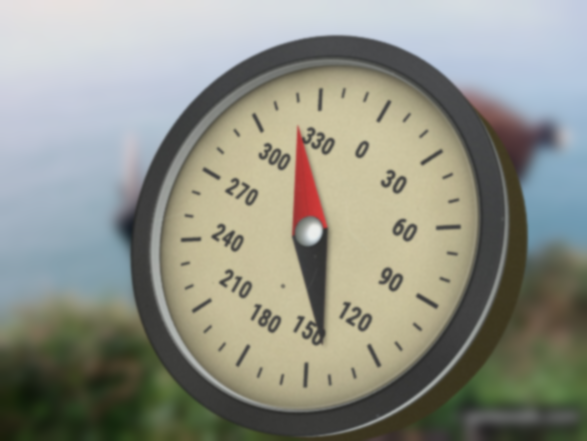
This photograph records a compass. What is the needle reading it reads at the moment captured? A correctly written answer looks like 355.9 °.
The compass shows 320 °
